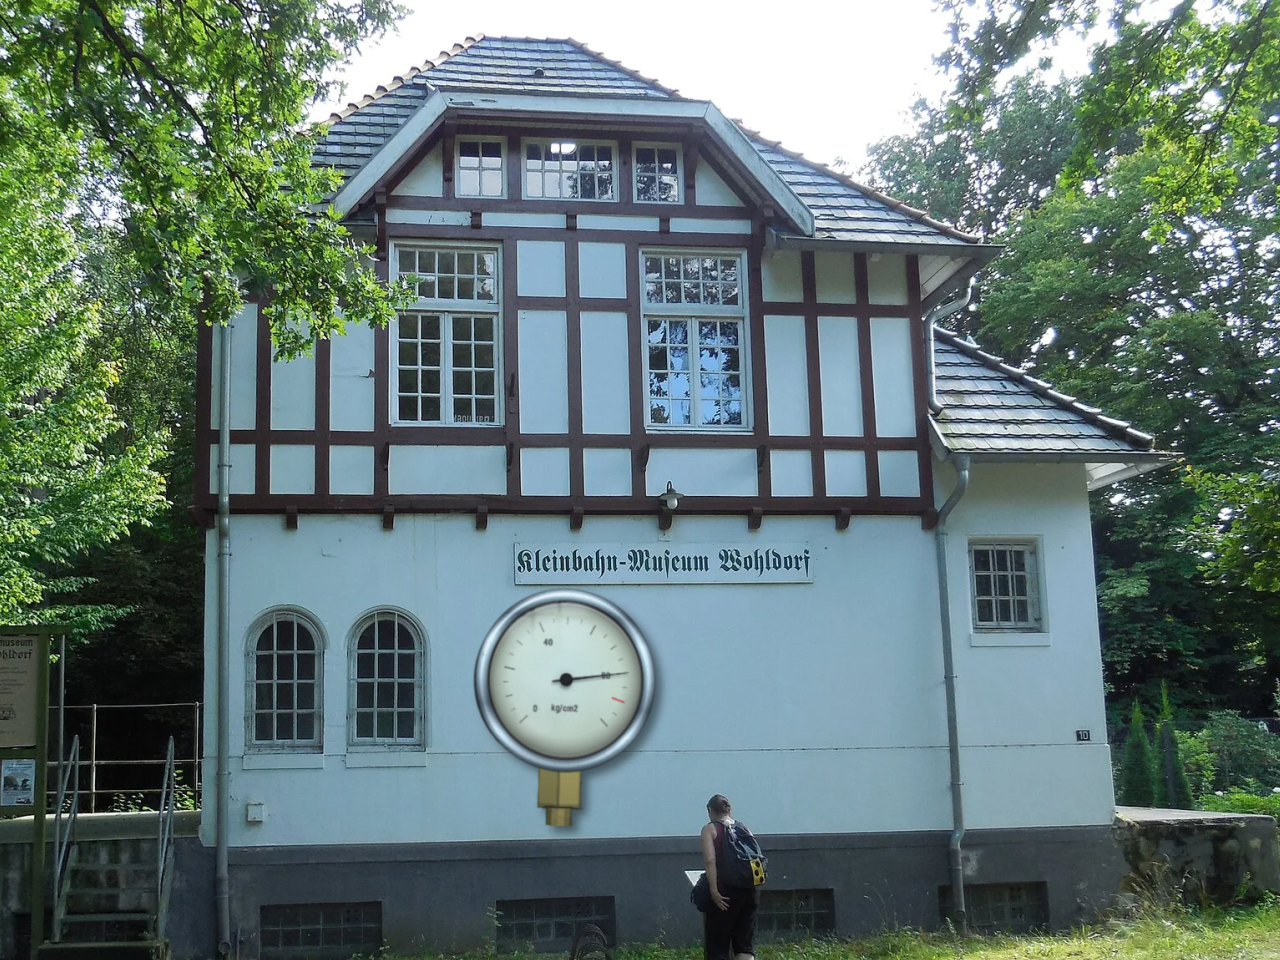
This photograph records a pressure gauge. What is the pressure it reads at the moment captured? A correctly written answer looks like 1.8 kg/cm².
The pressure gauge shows 80 kg/cm²
